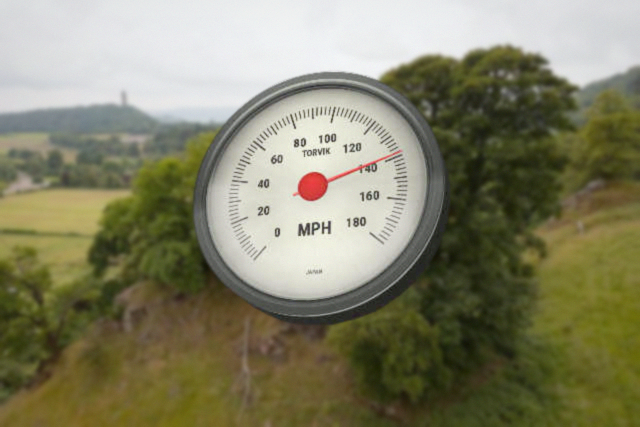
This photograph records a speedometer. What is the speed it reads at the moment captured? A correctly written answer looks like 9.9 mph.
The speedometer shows 140 mph
